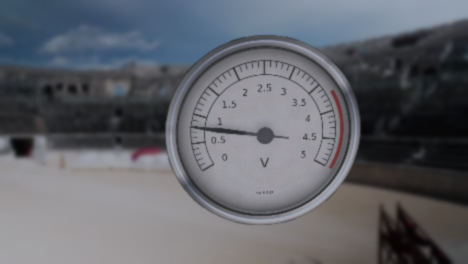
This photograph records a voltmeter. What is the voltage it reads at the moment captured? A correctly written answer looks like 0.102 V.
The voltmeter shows 0.8 V
